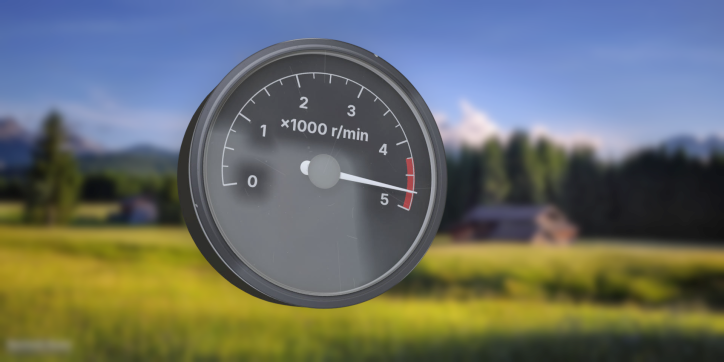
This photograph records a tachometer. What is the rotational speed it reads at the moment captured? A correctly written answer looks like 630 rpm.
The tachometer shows 4750 rpm
